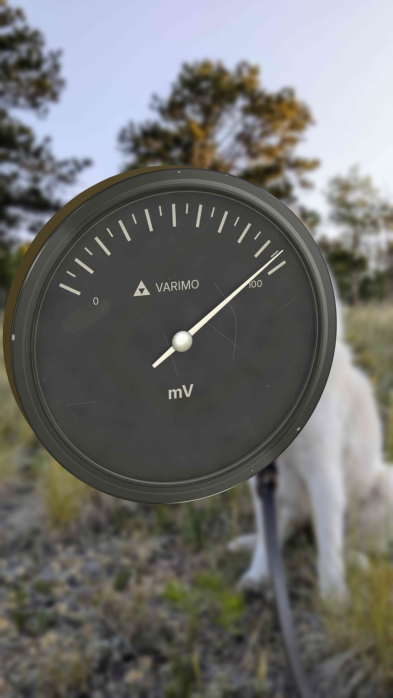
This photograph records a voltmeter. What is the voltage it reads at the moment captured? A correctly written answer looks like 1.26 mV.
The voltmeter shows 95 mV
